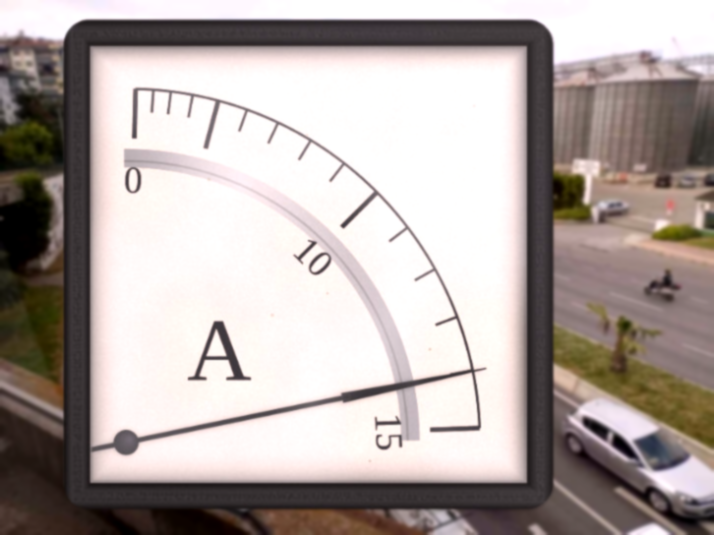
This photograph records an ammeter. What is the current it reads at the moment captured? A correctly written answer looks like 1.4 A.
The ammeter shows 14 A
